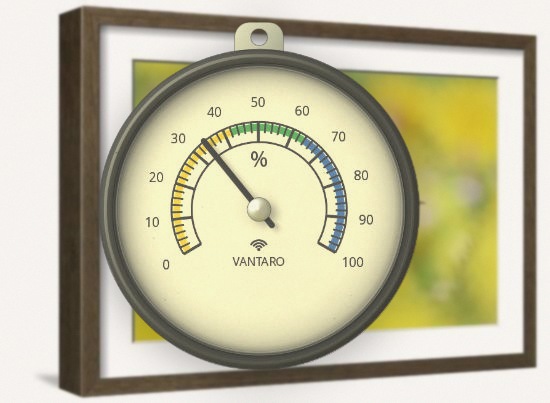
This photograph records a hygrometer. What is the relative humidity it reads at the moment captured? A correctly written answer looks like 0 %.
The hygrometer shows 34 %
